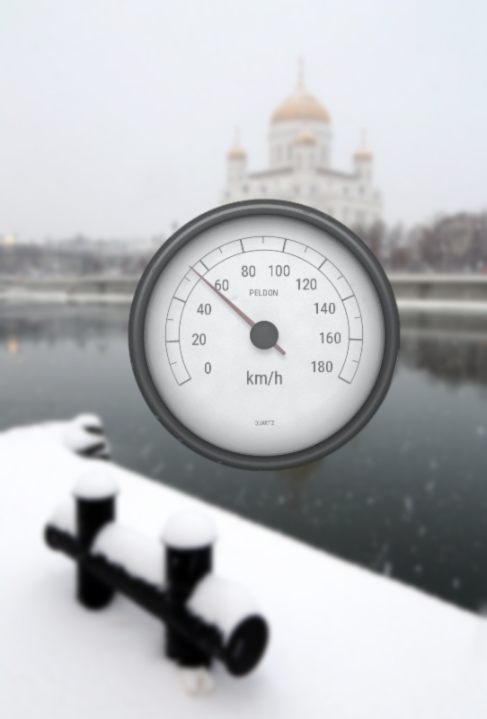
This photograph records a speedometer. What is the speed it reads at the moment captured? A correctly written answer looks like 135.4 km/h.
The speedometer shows 55 km/h
